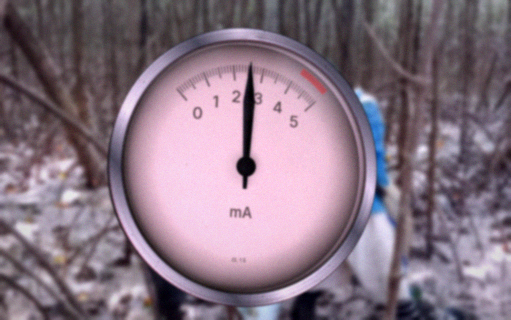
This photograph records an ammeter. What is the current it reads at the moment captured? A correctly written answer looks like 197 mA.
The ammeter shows 2.5 mA
